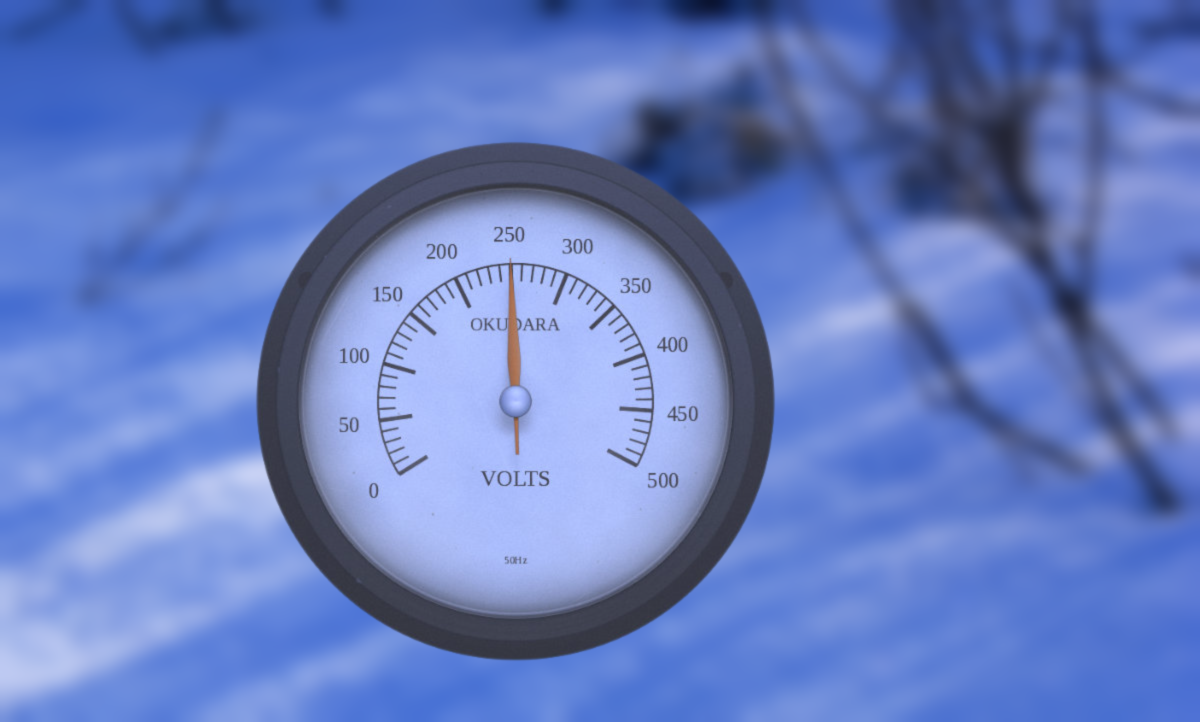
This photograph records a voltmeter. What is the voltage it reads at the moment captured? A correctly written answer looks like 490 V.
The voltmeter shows 250 V
